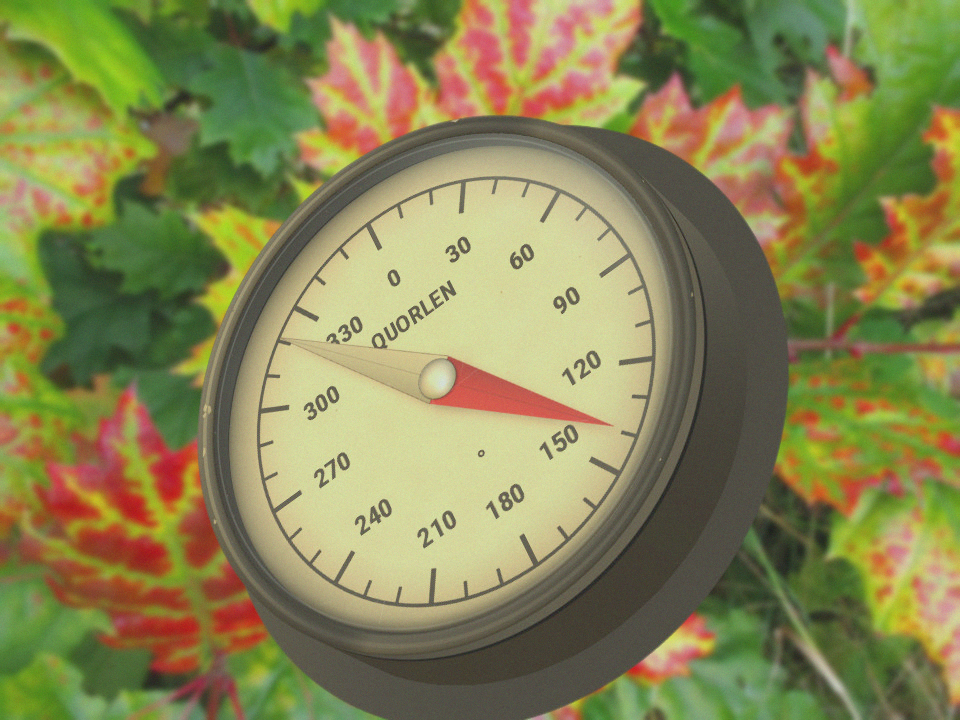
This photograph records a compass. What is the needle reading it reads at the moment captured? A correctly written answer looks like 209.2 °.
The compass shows 140 °
